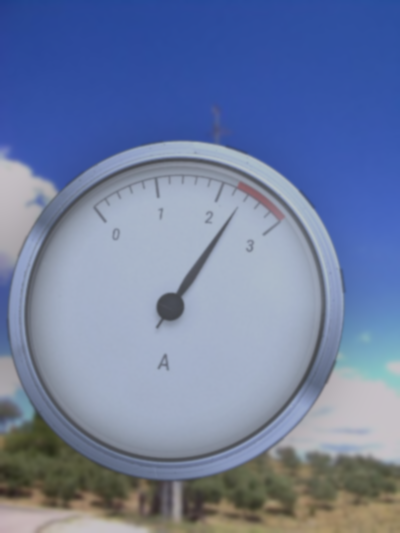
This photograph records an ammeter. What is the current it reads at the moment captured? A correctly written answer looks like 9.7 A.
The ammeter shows 2.4 A
